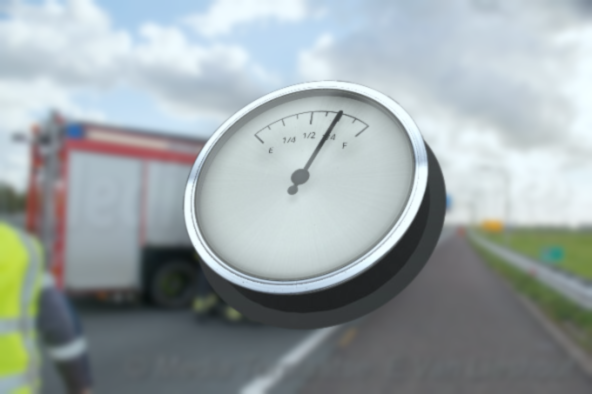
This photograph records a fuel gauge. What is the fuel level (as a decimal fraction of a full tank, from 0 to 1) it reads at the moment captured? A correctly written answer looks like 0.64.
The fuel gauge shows 0.75
